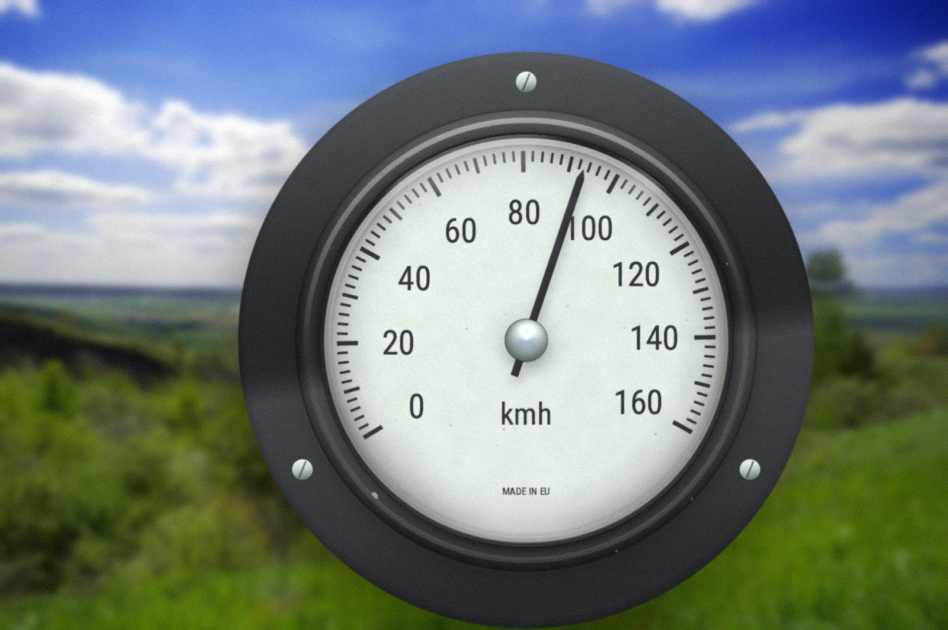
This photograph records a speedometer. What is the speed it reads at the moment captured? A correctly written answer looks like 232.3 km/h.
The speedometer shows 93 km/h
